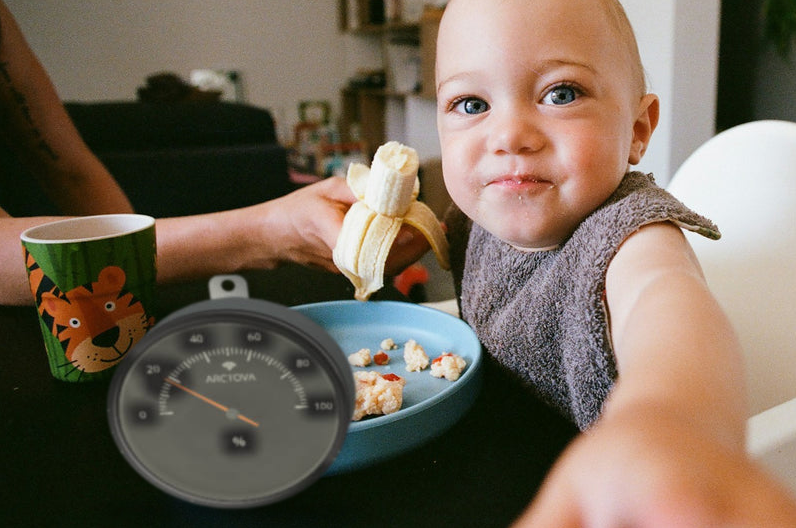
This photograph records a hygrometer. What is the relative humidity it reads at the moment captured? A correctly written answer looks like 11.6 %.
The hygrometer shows 20 %
